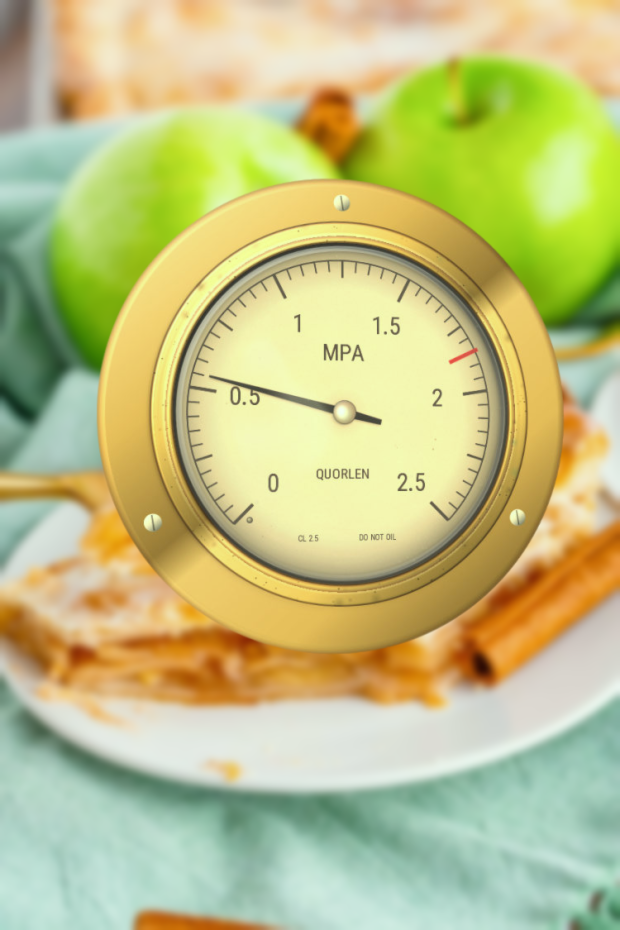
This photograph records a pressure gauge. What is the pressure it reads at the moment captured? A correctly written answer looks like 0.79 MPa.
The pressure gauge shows 0.55 MPa
